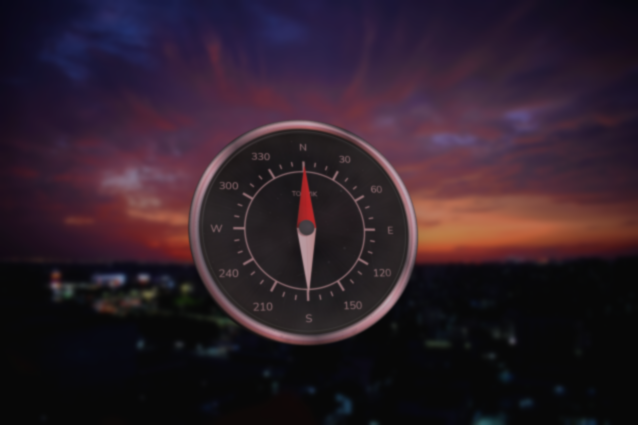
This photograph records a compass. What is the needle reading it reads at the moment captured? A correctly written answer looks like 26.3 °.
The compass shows 0 °
